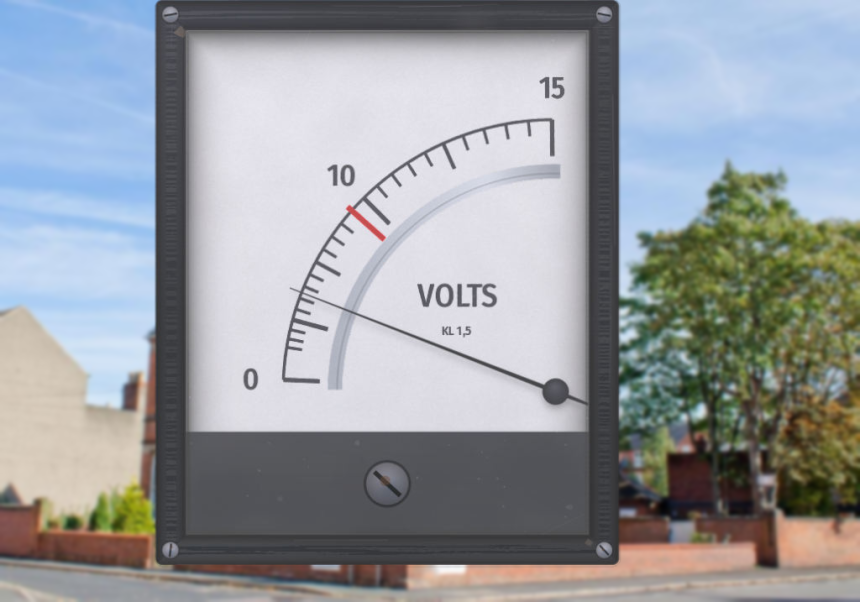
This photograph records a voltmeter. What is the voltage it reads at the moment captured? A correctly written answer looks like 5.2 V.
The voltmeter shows 6.25 V
